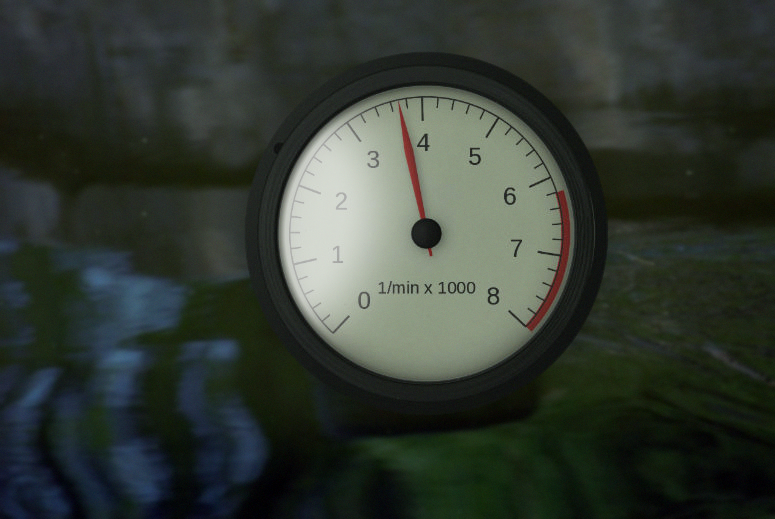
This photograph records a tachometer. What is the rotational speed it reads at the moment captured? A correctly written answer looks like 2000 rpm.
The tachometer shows 3700 rpm
